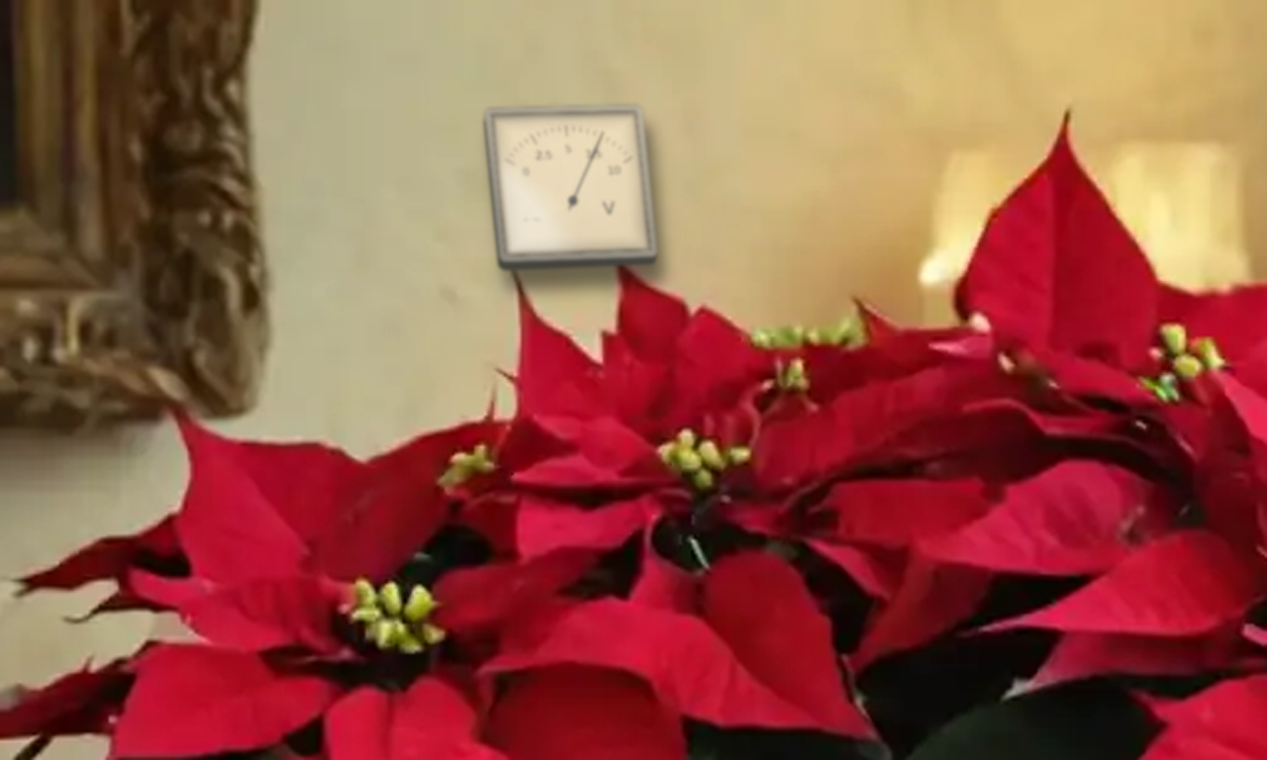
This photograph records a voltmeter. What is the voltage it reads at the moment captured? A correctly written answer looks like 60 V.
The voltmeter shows 7.5 V
